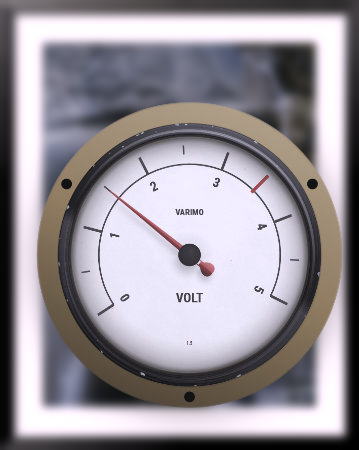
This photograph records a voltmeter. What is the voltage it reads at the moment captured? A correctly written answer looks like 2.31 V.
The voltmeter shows 1.5 V
